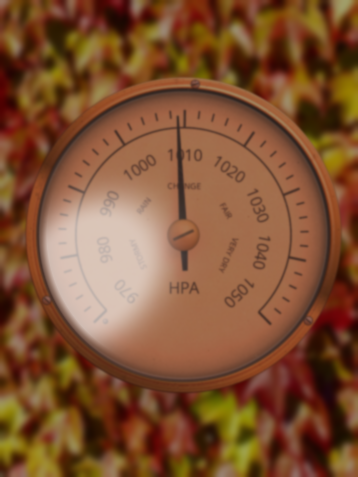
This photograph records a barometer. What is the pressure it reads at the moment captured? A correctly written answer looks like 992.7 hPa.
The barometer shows 1009 hPa
